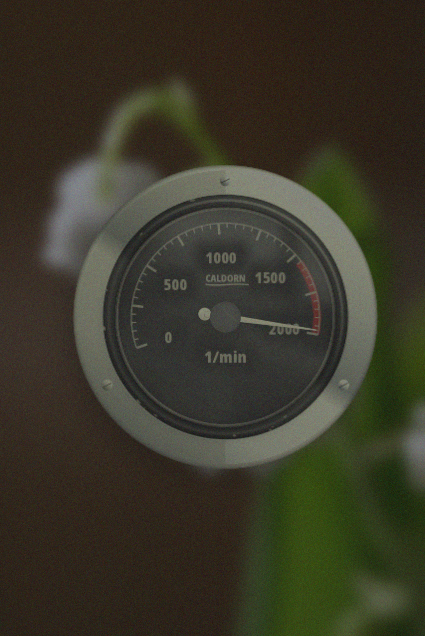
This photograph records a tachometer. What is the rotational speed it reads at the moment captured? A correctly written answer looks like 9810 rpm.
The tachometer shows 1975 rpm
